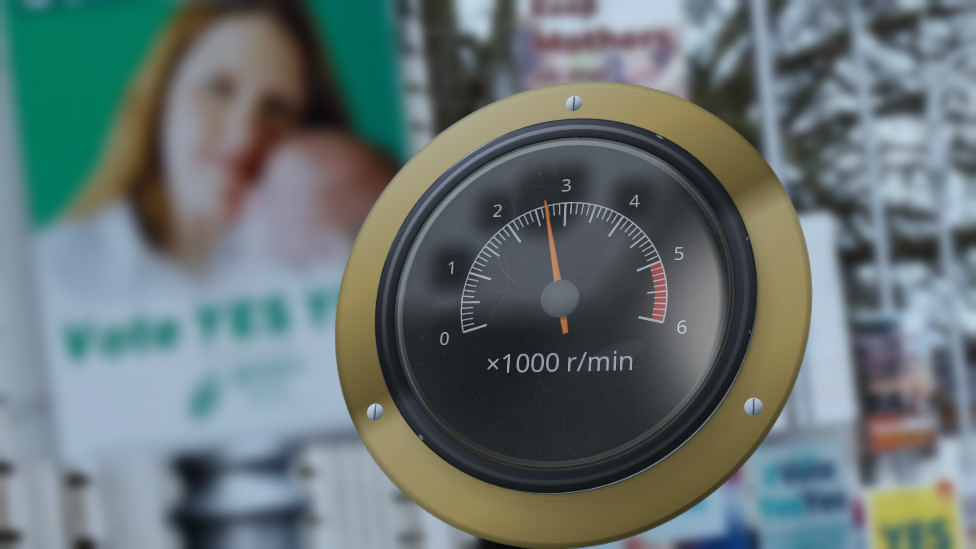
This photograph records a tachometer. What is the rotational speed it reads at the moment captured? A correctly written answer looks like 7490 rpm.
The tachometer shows 2700 rpm
